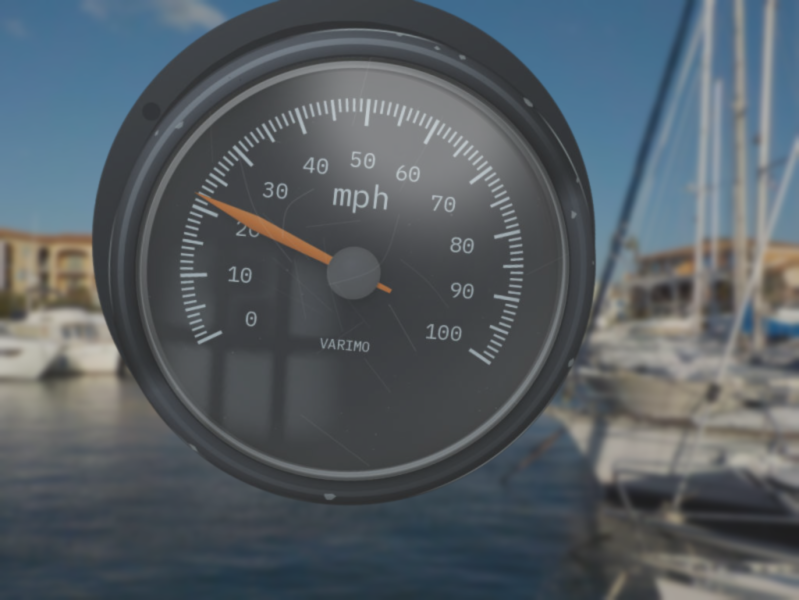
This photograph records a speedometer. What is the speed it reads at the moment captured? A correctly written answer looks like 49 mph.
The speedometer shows 22 mph
